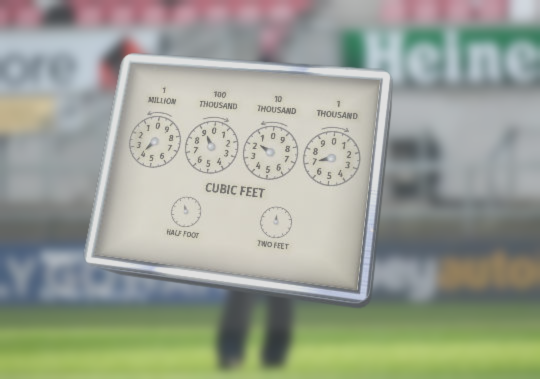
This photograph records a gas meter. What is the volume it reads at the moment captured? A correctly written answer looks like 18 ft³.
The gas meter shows 391700 ft³
